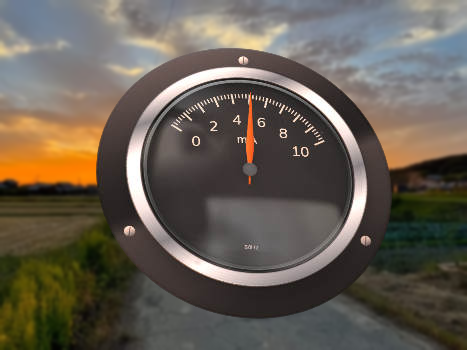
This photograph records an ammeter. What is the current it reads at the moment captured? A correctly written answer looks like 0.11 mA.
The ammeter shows 5 mA
